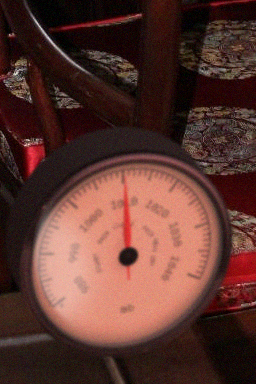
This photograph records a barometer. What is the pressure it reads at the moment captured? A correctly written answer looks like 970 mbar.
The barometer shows 1010 mbar
